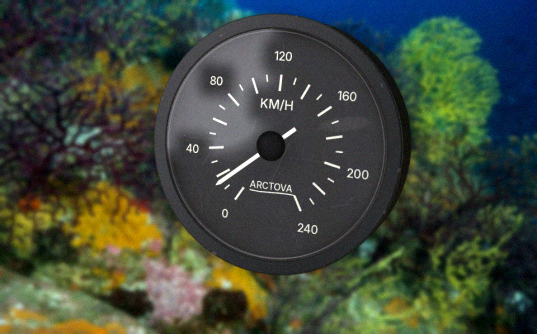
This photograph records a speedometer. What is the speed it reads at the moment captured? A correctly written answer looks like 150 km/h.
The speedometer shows 15 km/h
